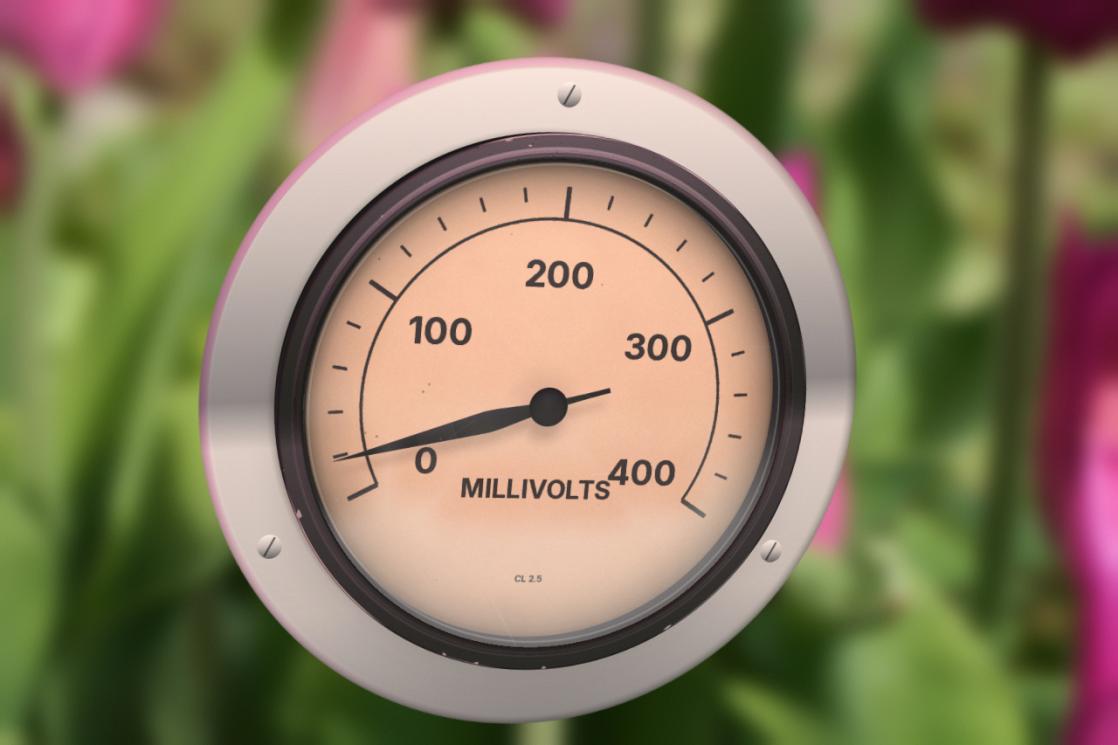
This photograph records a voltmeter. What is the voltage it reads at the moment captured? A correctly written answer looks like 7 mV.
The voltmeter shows 20 mV
